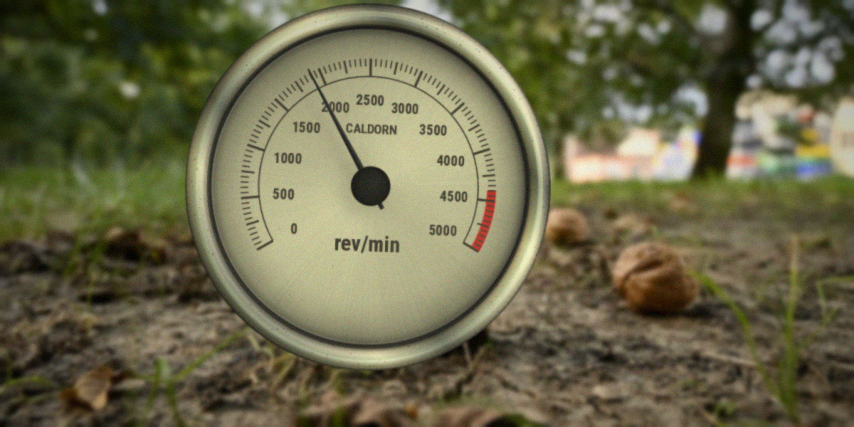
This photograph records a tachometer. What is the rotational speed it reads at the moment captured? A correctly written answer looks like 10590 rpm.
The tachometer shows 1900 rpm
